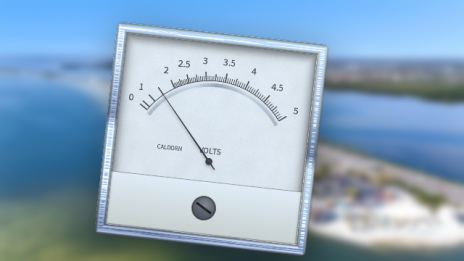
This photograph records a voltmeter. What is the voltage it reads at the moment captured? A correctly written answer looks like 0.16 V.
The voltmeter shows 1.5 V
